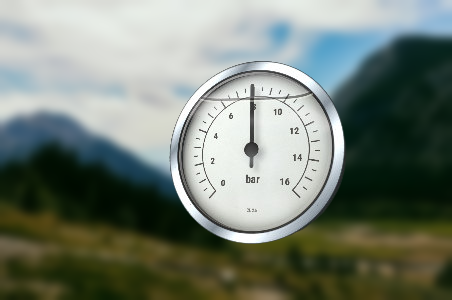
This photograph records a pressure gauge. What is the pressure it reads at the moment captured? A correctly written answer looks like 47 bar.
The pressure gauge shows 8 bar
